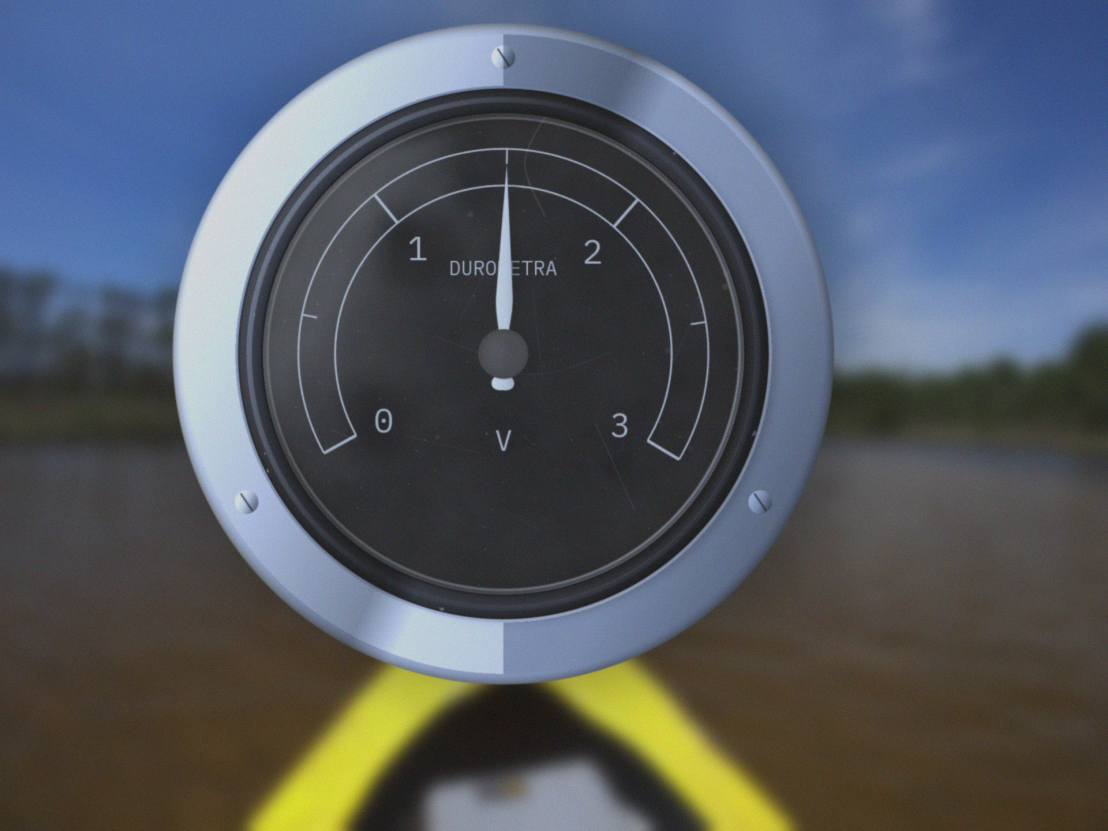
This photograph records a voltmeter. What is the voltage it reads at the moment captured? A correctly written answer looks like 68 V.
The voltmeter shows 1.5 V
